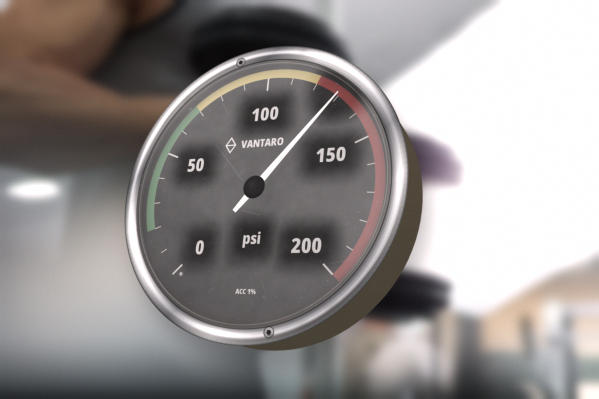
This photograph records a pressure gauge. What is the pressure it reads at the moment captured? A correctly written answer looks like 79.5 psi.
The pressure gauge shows 130 psi
